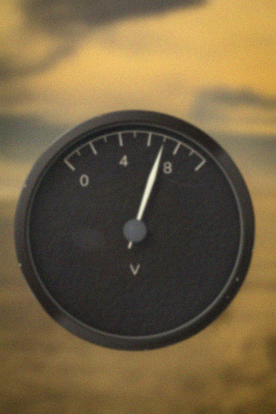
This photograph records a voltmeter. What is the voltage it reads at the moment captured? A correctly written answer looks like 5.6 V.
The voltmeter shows 7 V
